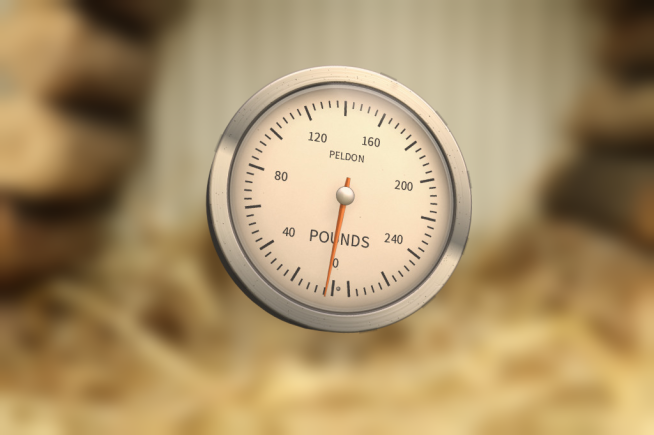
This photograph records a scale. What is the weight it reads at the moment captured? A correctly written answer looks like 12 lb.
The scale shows 4 lb
